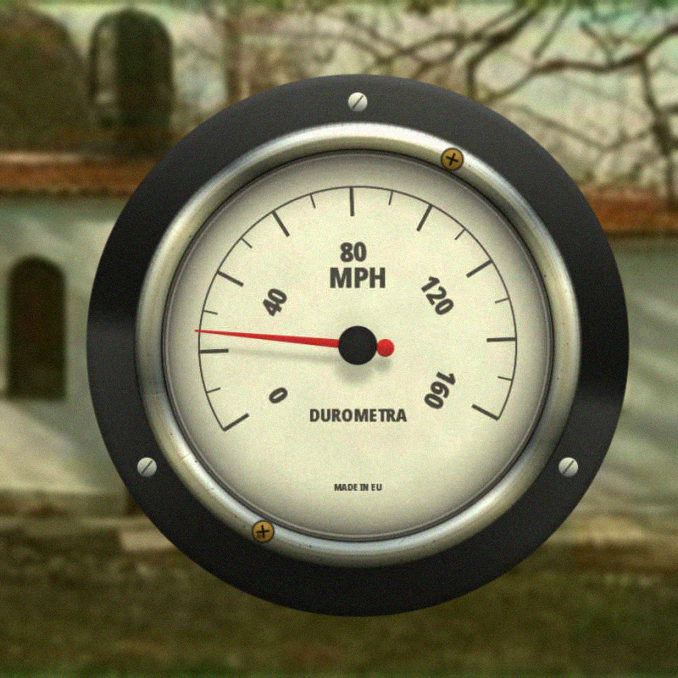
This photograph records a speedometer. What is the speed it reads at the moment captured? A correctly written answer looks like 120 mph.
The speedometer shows 25 mph
